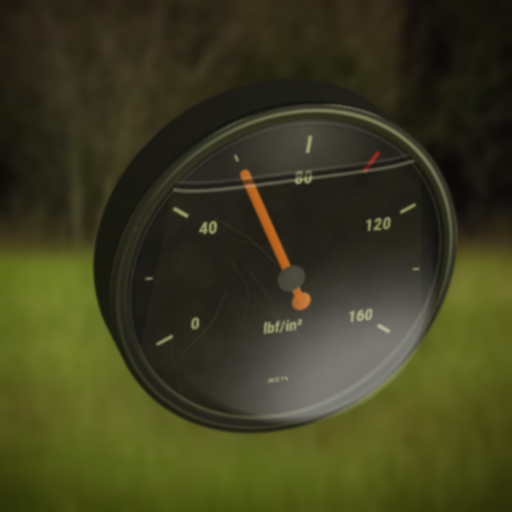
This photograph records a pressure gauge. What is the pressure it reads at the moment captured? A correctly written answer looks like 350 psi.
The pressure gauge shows 60 psi
